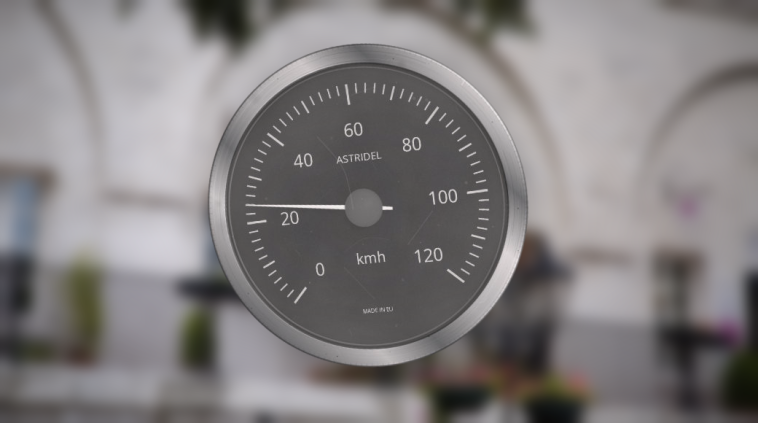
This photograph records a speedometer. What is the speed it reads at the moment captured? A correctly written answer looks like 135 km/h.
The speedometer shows 24 km/h
